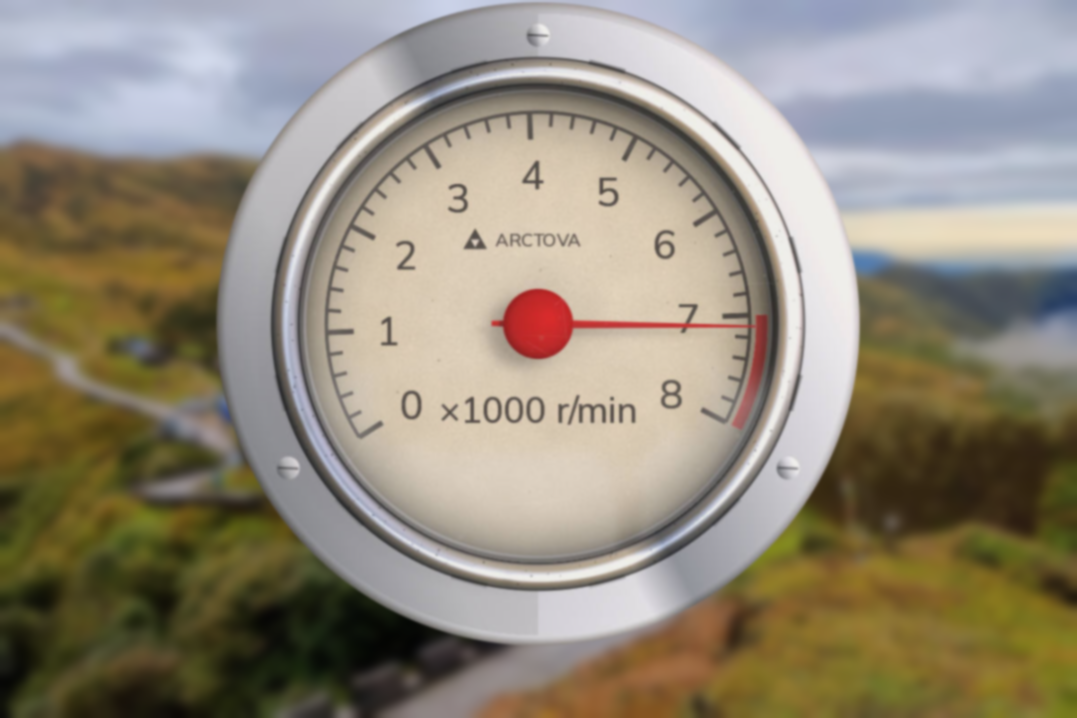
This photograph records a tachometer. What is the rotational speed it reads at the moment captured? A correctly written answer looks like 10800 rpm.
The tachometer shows 7100 rpm
